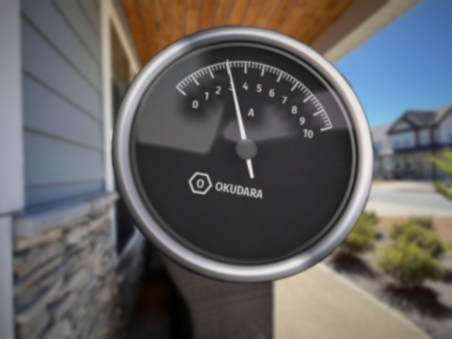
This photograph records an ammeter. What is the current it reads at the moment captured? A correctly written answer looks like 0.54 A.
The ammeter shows 3 A
